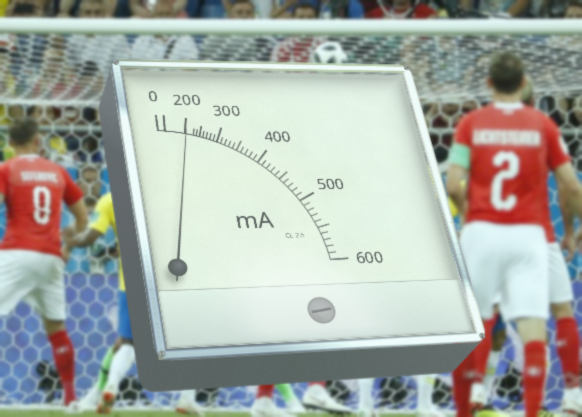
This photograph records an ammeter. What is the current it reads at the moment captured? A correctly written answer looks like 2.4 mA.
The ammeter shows 200 mA
